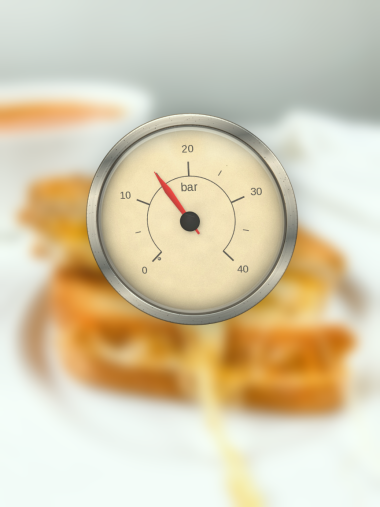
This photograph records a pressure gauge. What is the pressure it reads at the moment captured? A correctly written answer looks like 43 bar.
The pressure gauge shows 15 bar
